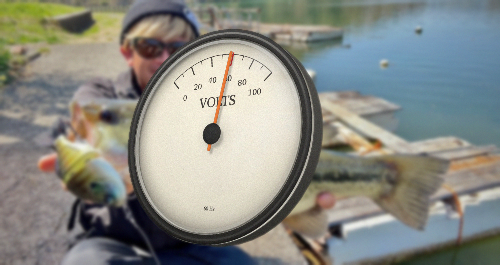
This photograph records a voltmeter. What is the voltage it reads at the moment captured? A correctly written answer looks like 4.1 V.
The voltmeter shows 60 V
